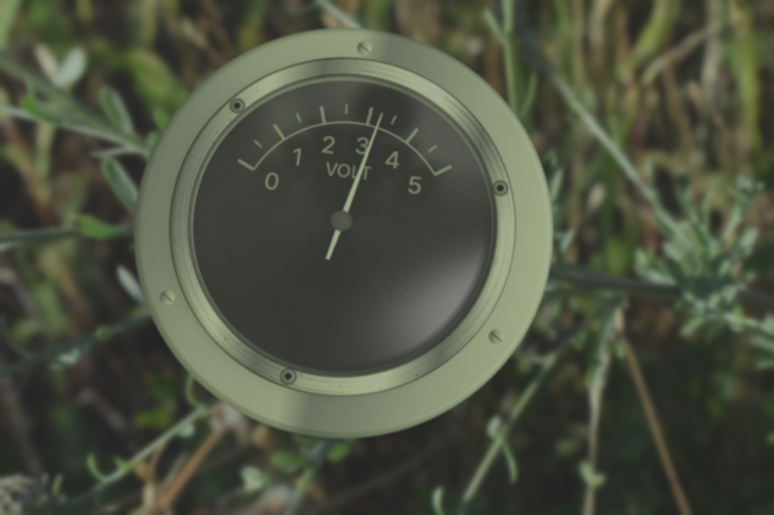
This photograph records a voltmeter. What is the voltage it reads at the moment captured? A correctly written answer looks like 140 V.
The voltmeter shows 3.25 V
